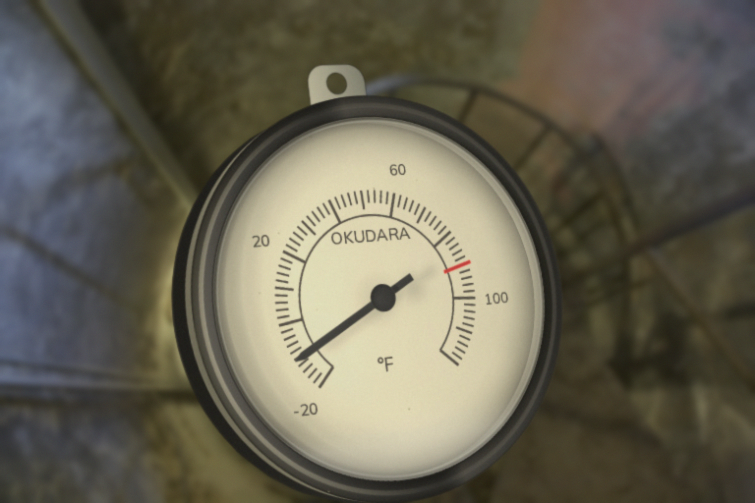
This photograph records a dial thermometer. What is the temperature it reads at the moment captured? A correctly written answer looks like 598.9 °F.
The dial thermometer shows -10 °F
